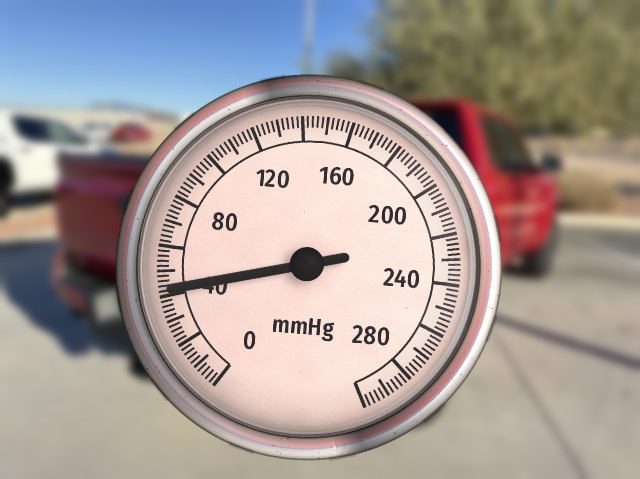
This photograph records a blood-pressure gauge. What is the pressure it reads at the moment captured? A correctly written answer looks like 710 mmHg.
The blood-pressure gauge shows 42 mmHg
